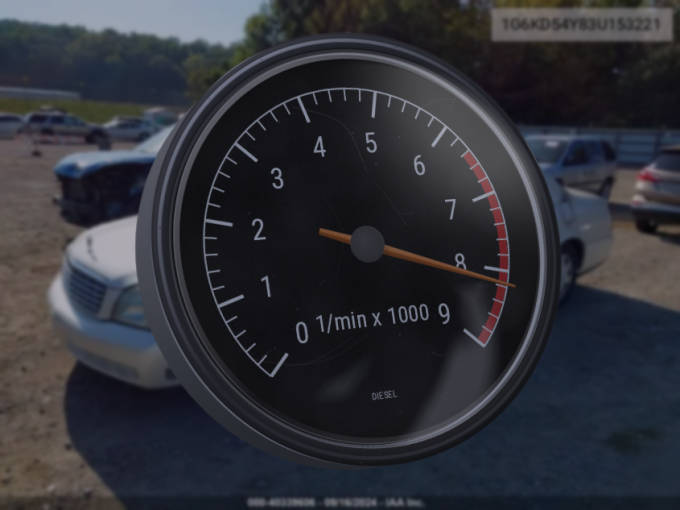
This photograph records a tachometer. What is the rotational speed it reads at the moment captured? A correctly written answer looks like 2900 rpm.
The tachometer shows 8200 rpm
